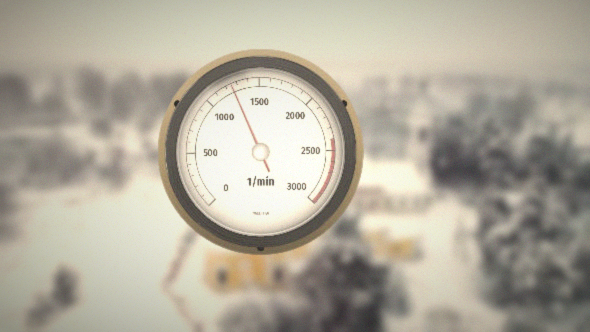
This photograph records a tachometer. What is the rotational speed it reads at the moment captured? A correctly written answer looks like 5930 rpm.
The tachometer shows 1250 rpm
